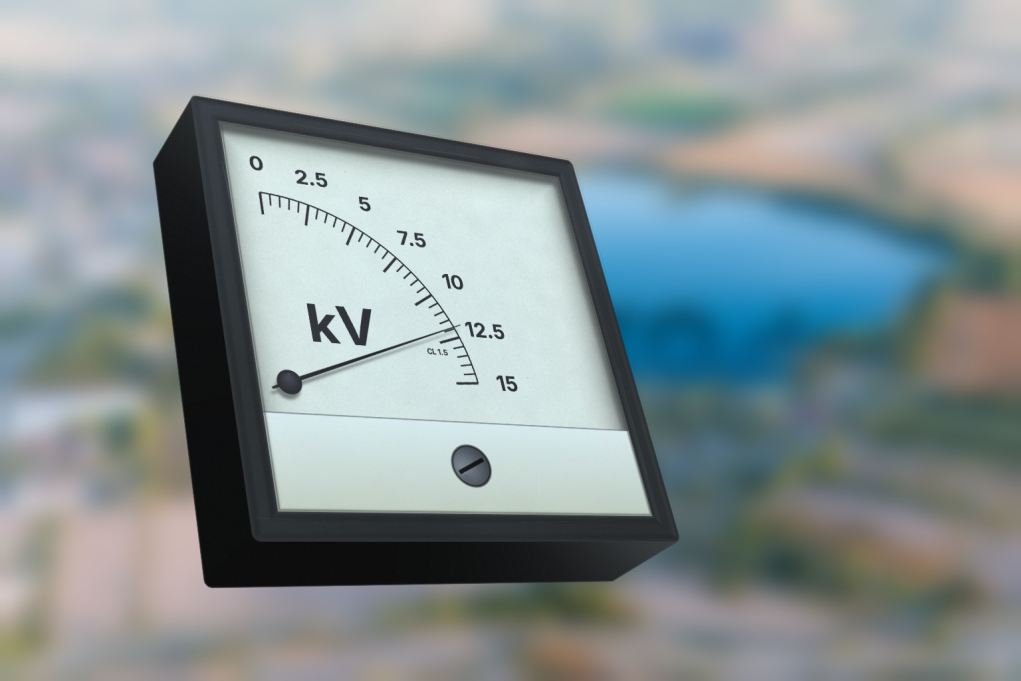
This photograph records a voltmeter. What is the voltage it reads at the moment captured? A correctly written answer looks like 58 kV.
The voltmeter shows 12 kV
